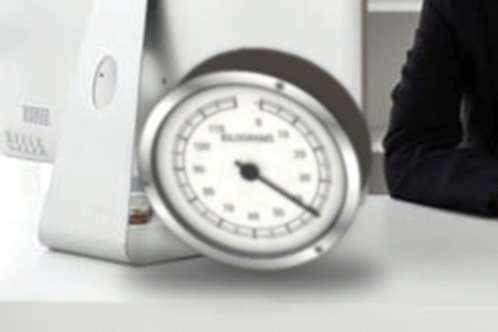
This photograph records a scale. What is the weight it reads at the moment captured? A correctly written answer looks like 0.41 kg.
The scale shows 40 kg
